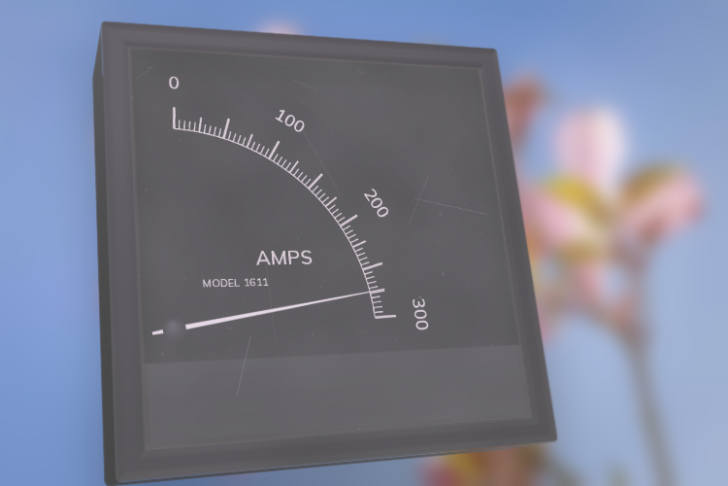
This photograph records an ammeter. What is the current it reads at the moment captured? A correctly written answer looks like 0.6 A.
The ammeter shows 275 A
